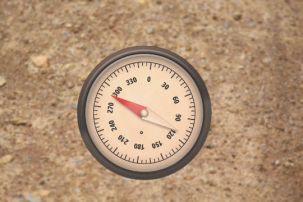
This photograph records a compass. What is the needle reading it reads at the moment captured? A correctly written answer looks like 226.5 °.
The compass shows 290 °
